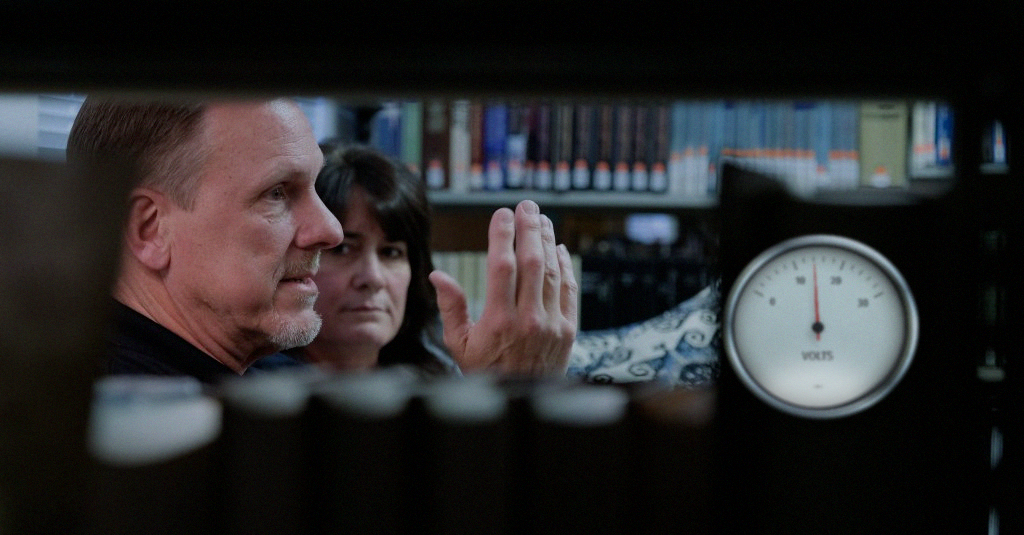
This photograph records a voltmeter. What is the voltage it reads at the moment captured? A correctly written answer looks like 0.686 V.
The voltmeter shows 14 V
